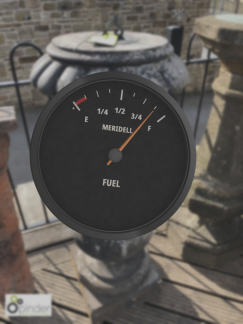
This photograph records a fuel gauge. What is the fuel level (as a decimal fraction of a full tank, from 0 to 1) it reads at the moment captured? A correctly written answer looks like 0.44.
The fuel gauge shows 0.875
